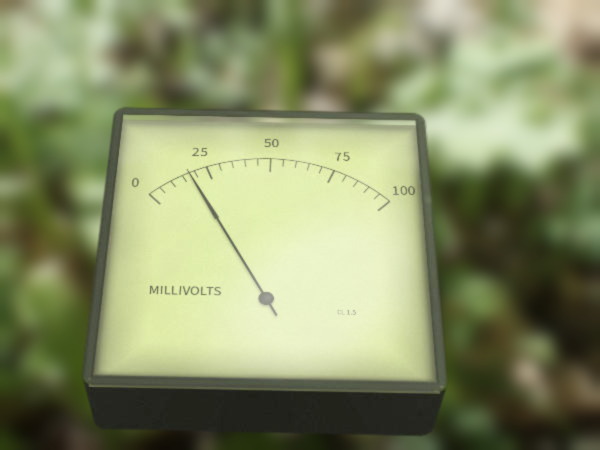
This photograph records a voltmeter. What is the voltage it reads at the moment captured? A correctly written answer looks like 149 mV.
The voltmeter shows 17.5 mV
